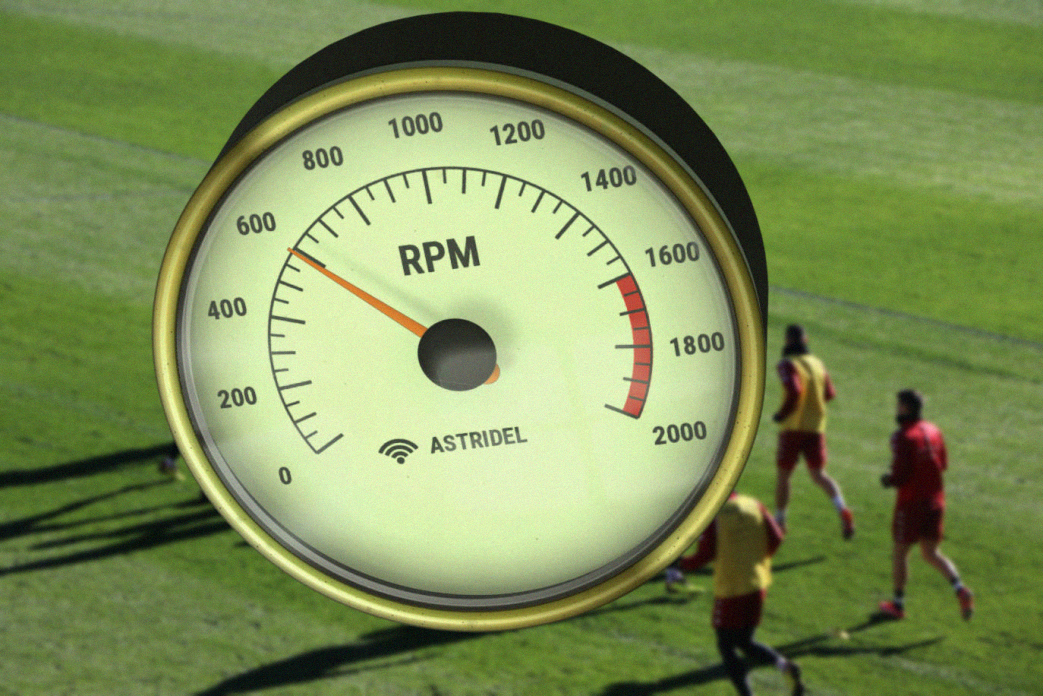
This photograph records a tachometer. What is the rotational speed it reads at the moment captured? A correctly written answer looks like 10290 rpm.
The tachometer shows 600 rpm
